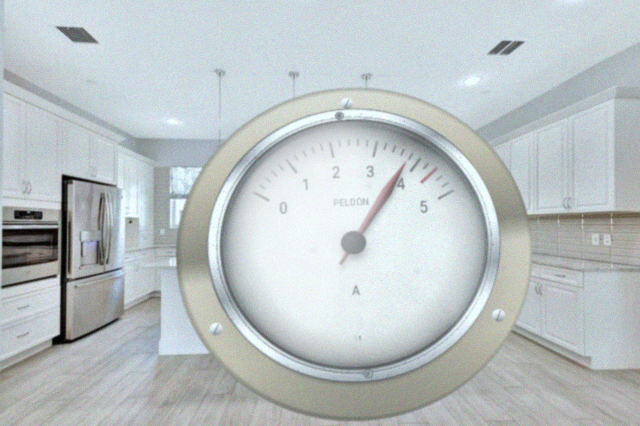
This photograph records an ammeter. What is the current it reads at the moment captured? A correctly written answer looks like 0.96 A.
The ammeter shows 3.8 A
